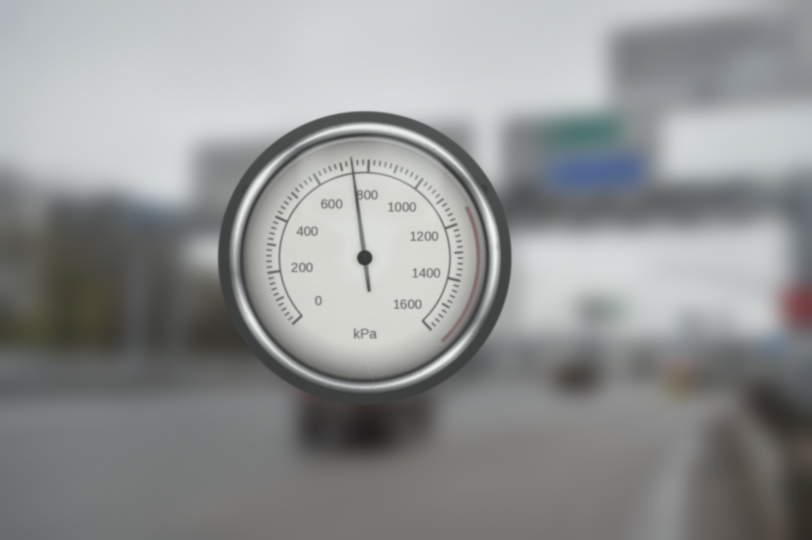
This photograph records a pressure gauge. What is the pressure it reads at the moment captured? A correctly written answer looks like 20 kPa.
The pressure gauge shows 740 kPa
